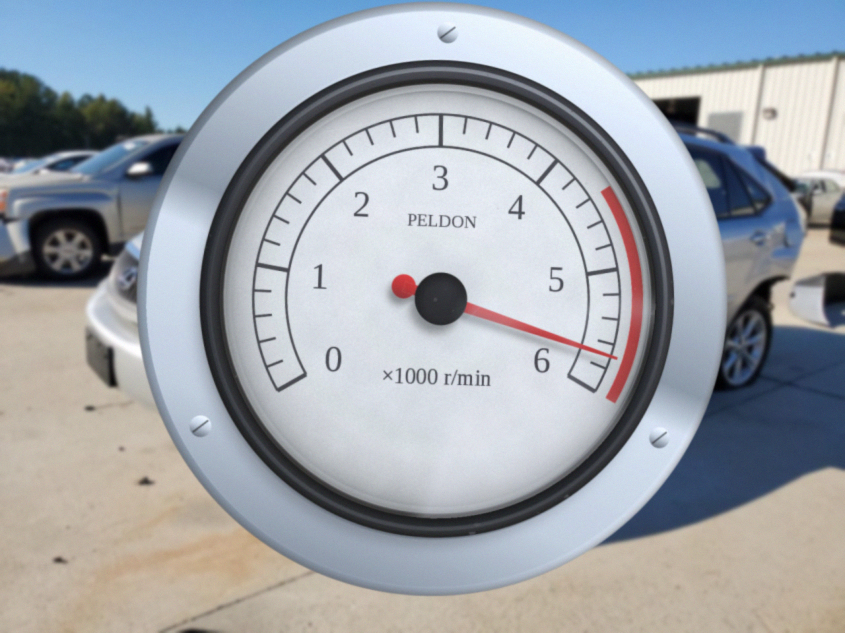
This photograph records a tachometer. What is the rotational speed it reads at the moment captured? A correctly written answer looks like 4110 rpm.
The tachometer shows 5700 rpm
